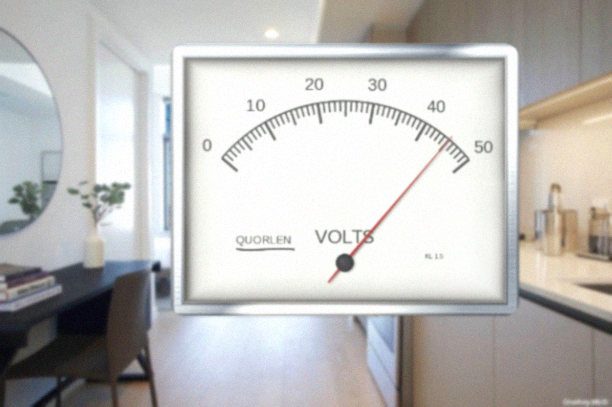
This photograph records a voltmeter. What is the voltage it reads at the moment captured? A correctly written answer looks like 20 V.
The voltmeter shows 45 V
